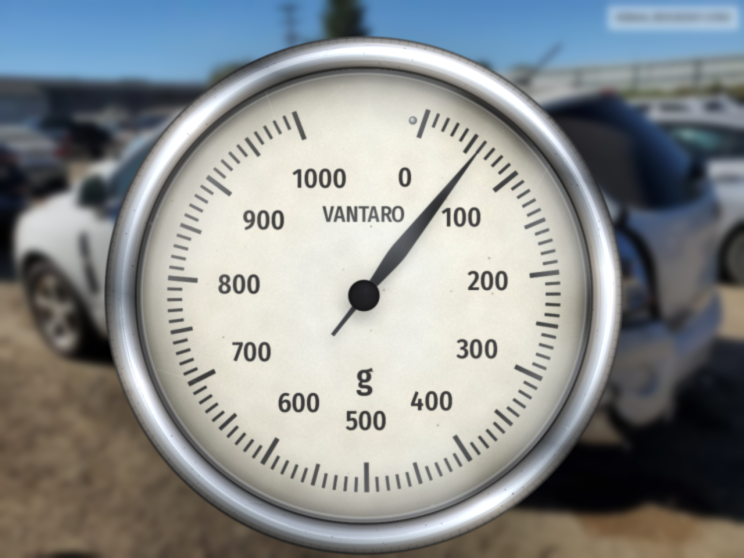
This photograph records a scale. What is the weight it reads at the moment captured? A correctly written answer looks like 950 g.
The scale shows 60 g
